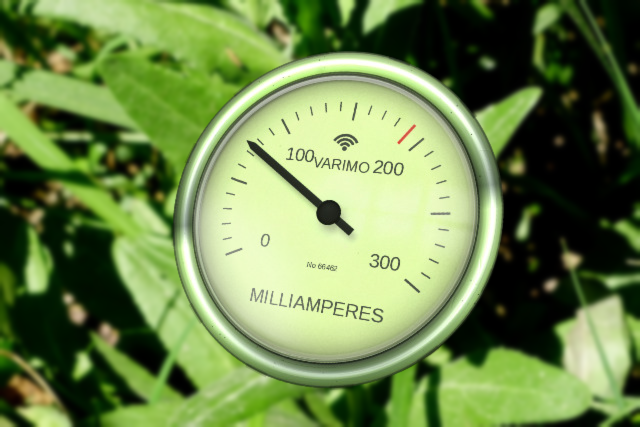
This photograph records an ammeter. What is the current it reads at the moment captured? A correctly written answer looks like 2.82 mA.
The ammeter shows 75 mA
